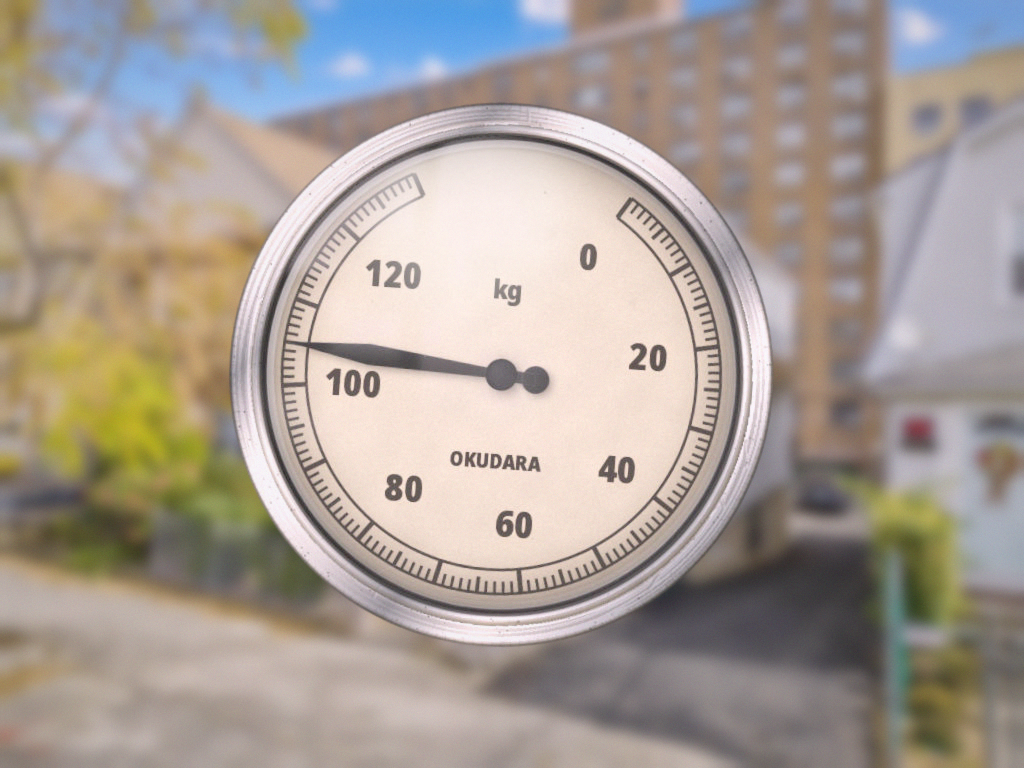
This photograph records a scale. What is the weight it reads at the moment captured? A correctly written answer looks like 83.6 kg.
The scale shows 105 kg
